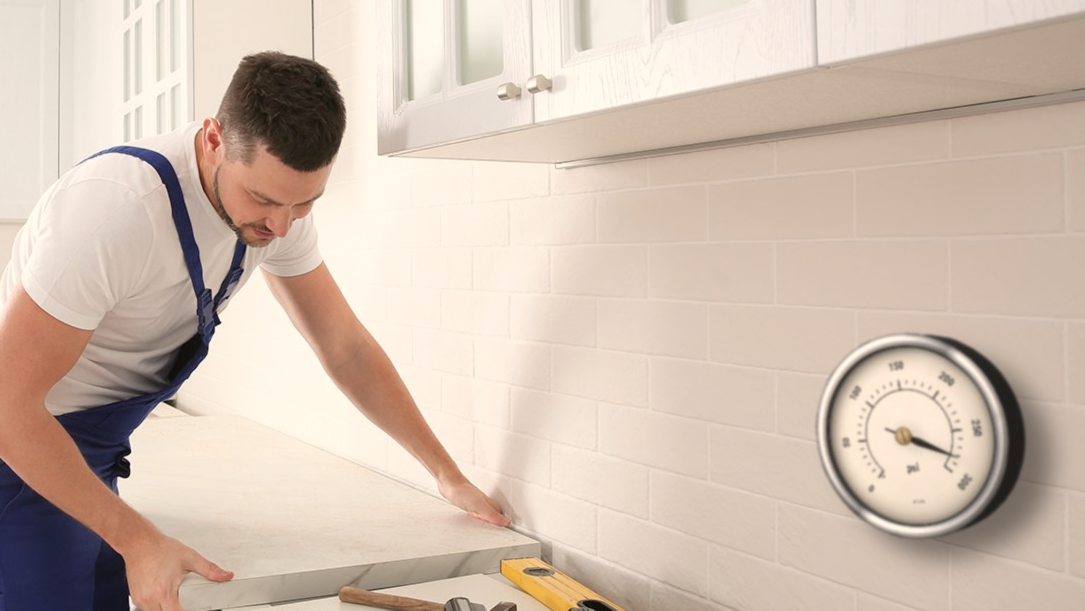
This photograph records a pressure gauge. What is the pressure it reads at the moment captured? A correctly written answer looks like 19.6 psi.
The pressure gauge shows 280 psi
